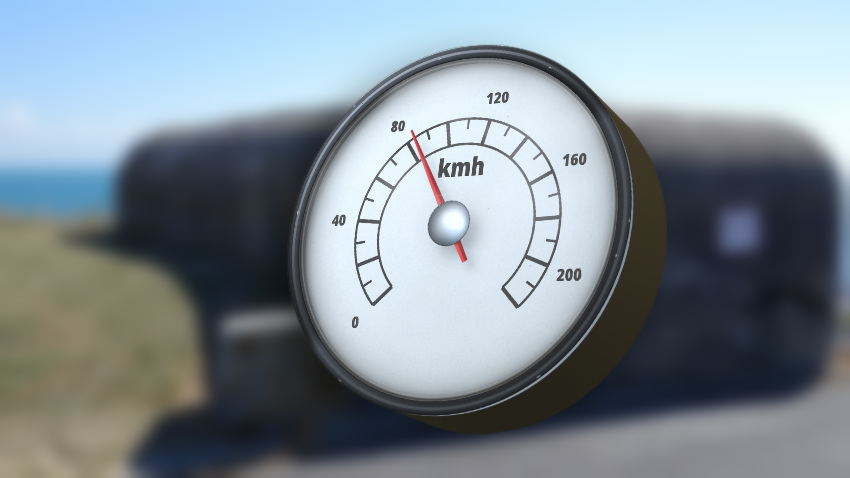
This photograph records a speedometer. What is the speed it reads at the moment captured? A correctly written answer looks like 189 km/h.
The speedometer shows 85 km/h
